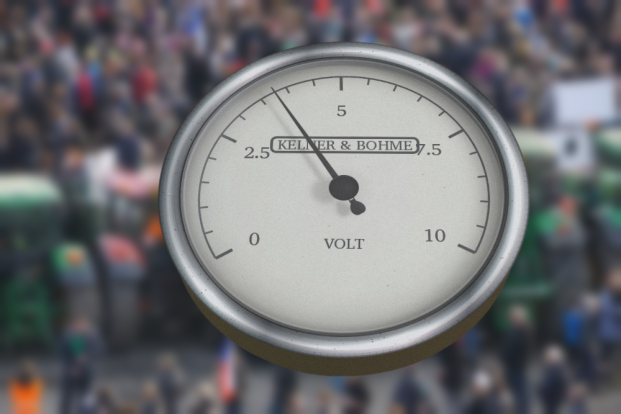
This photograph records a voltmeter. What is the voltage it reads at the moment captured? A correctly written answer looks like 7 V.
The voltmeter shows 3.75 V
